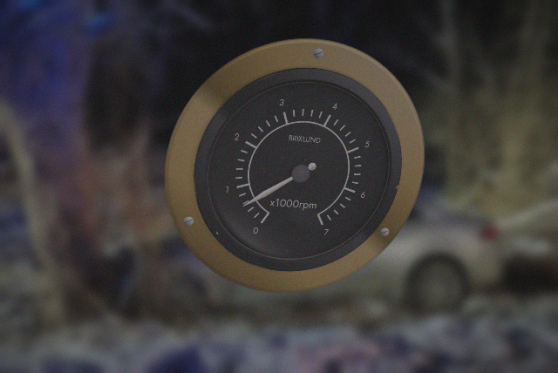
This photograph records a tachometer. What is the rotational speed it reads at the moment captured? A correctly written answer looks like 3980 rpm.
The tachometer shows 600 rpm
